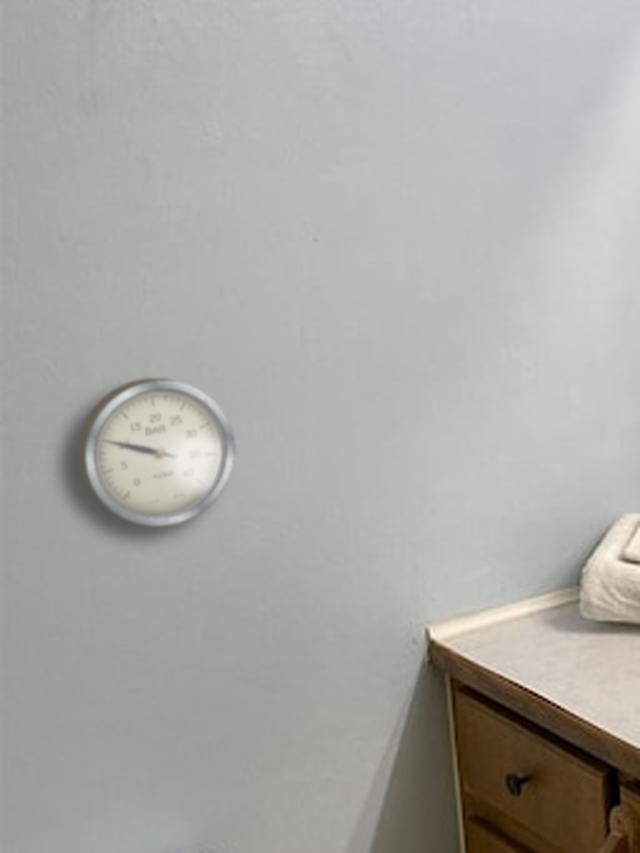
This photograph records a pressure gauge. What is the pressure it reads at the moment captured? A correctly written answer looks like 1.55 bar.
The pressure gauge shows 10 bar
